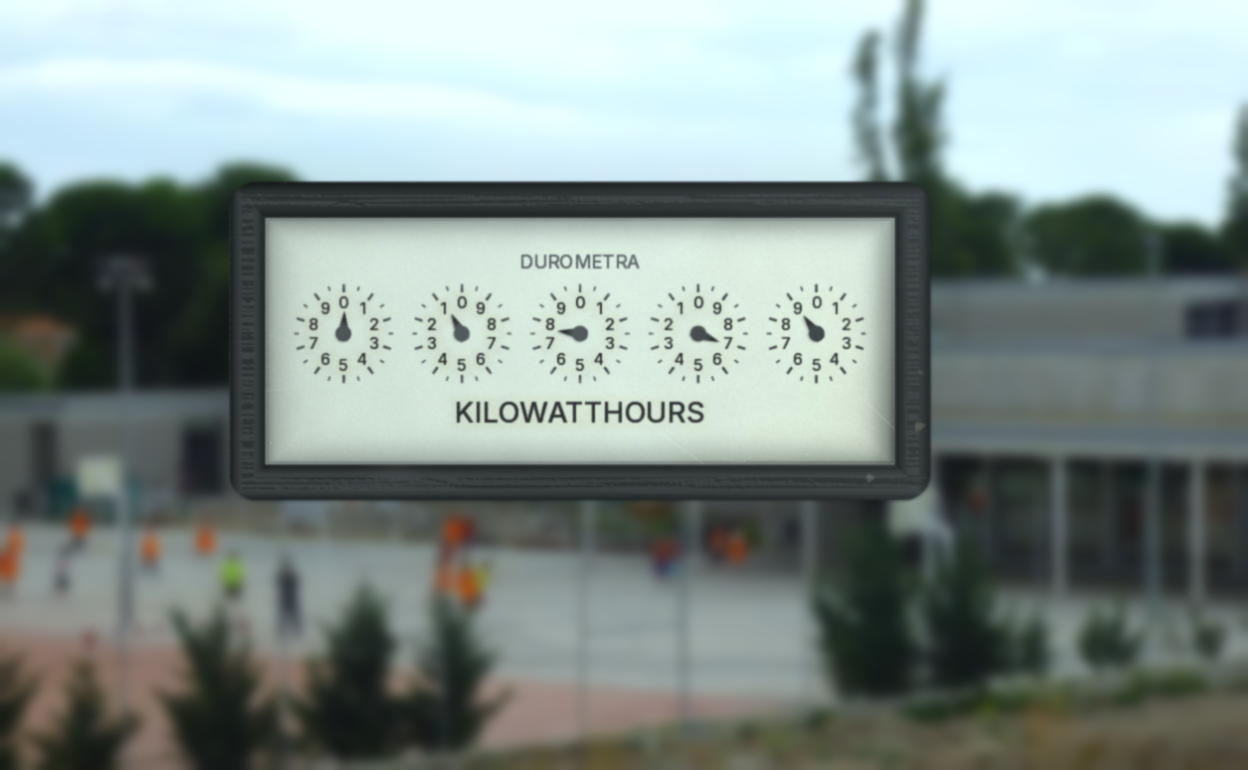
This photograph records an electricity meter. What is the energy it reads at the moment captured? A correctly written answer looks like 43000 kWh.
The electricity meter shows 769 kWh
